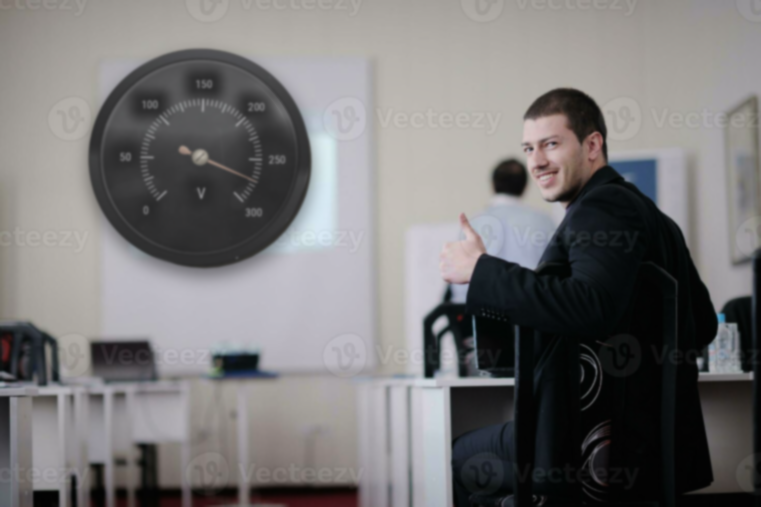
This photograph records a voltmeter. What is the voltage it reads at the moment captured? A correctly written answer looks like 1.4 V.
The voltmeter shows 275 V
